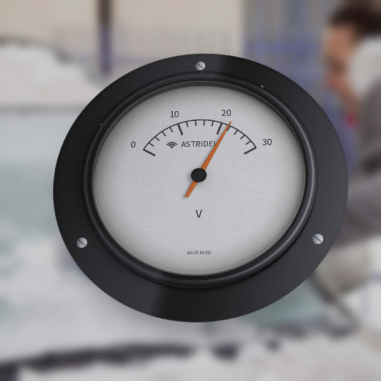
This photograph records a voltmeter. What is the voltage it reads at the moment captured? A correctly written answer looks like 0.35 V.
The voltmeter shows 22 V
